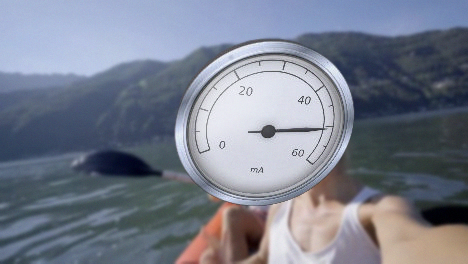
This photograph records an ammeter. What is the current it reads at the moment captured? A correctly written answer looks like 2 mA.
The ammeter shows 50 mA
